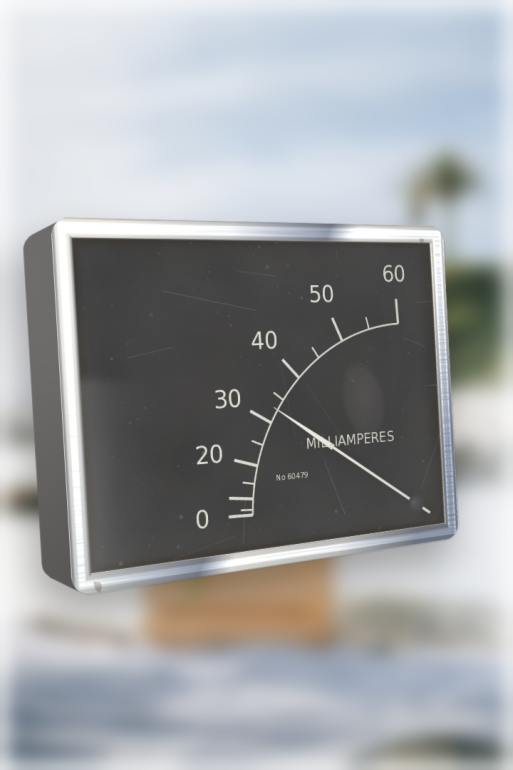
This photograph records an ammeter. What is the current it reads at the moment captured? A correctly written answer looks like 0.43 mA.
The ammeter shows 32.5 mA
